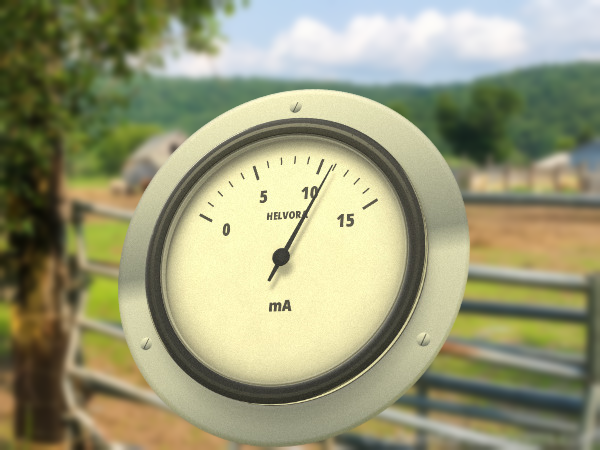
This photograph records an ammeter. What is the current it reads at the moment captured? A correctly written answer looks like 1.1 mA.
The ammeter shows 11 mA
